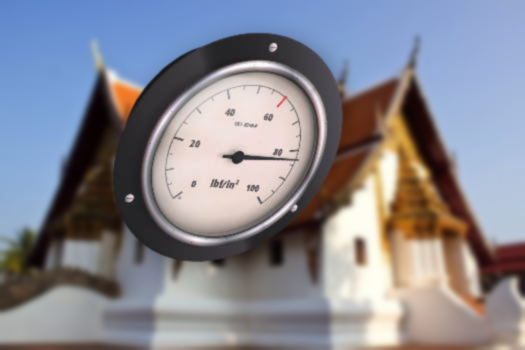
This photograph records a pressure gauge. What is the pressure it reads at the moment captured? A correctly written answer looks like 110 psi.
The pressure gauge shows 82.5 psi
